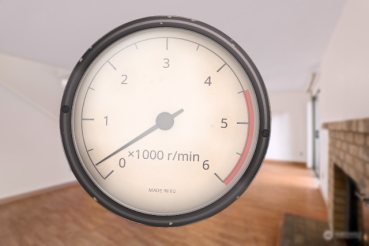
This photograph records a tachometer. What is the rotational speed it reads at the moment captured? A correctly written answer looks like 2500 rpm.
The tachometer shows 250 rpm
